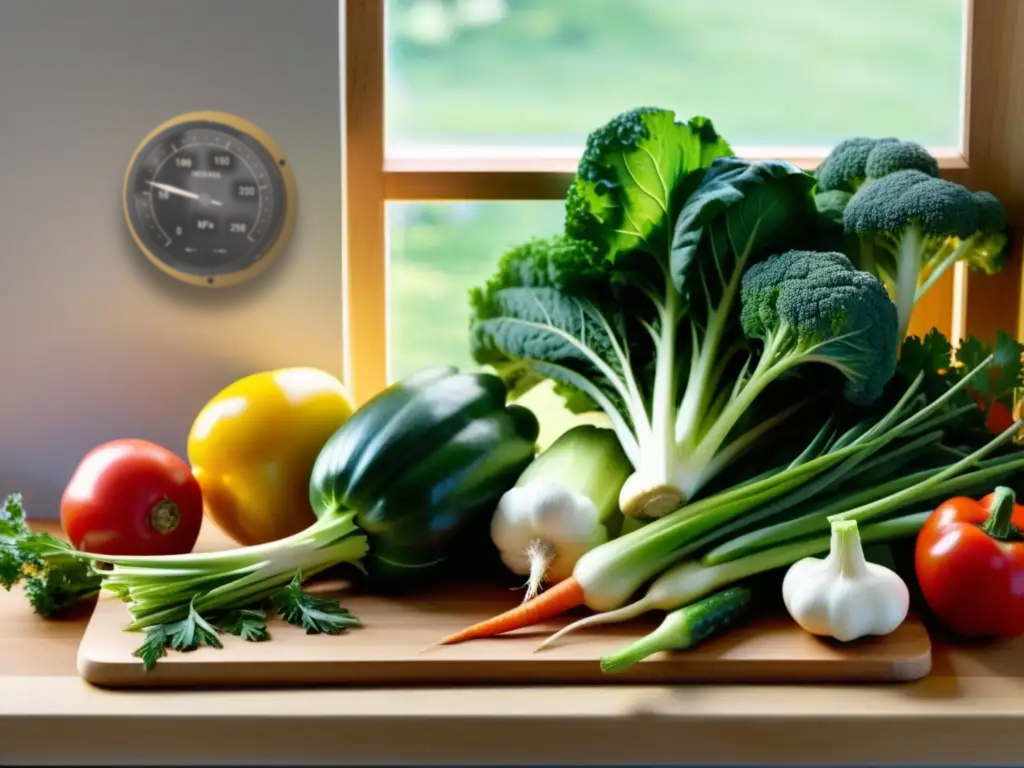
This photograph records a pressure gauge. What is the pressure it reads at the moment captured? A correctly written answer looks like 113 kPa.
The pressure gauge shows 60 kPa
